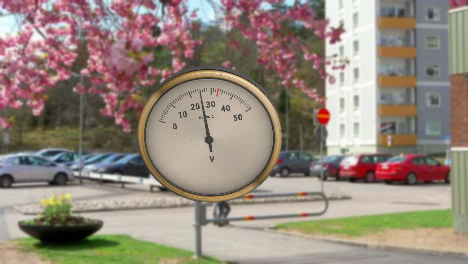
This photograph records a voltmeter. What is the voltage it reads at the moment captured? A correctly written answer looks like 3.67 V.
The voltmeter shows 25 V
